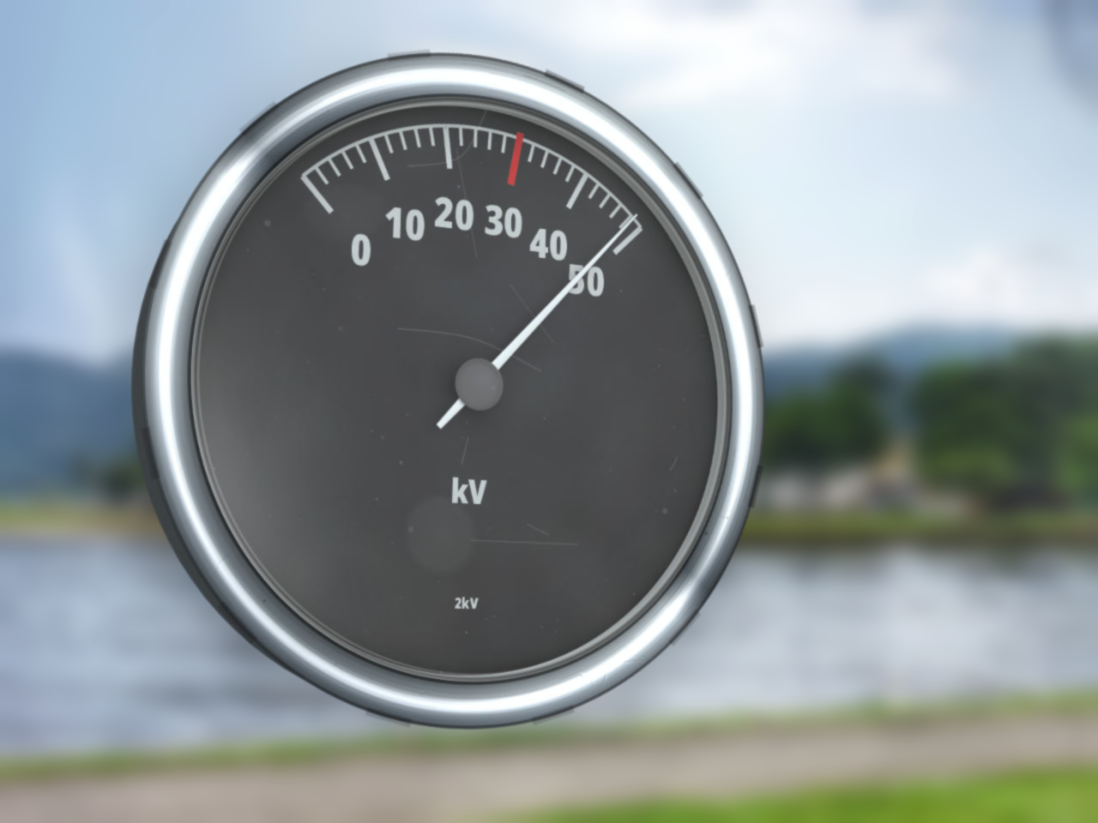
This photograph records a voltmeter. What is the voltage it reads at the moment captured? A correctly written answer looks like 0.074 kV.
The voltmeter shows 48 kV
